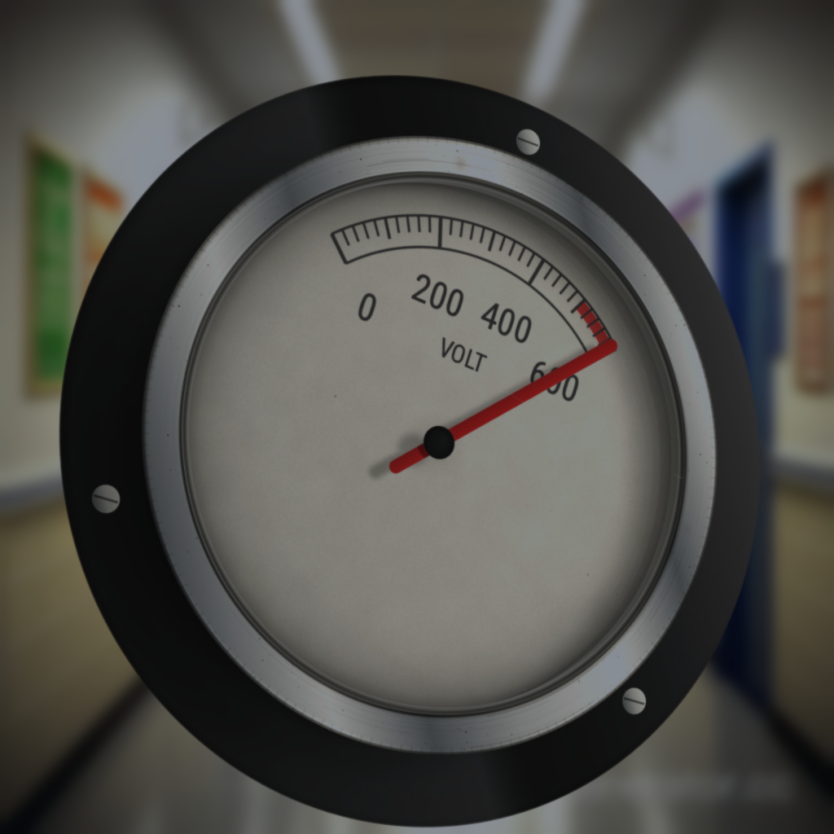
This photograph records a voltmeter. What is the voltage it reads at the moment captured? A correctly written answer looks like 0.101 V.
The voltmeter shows 590 V
